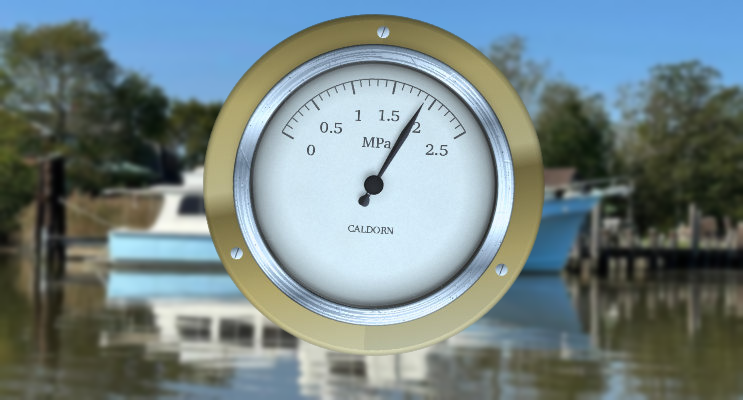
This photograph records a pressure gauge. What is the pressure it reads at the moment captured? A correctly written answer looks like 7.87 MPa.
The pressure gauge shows 1.9 MPa
